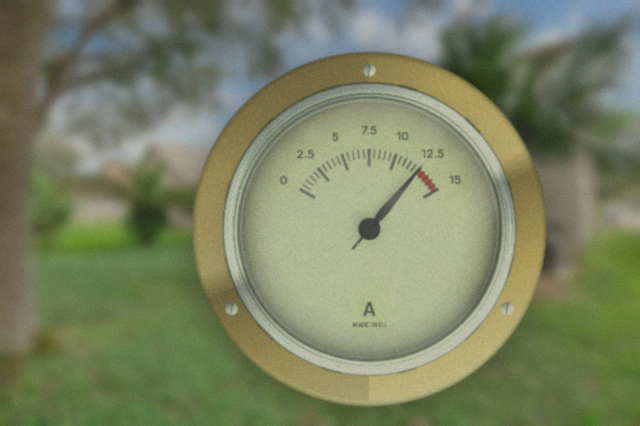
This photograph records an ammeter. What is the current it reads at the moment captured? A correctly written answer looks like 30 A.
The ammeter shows 12.5 A
